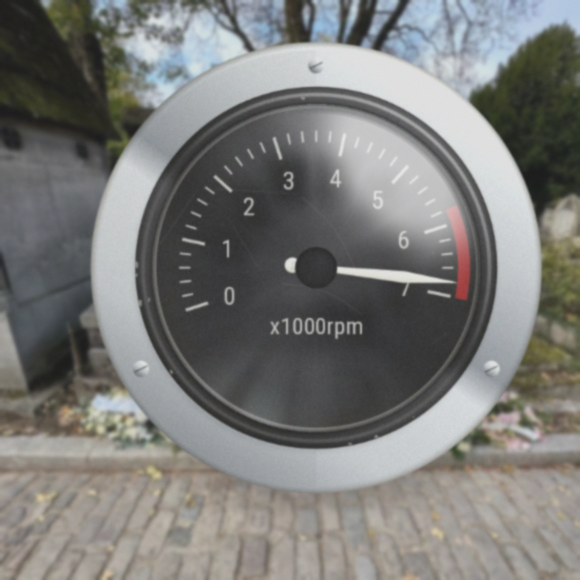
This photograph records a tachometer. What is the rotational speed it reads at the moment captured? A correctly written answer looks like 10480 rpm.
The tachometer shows 6800 rpm
